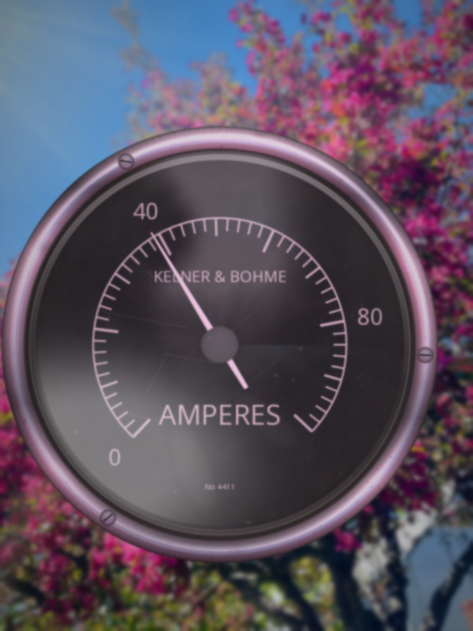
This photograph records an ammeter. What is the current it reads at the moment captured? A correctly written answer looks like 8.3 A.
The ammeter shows 39 A
